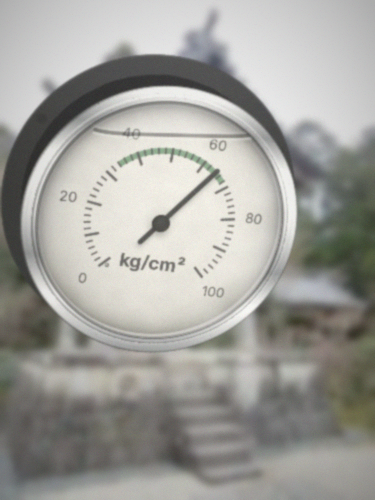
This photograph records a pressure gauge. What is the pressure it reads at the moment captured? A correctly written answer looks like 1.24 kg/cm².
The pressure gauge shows 64 kg/cm²
